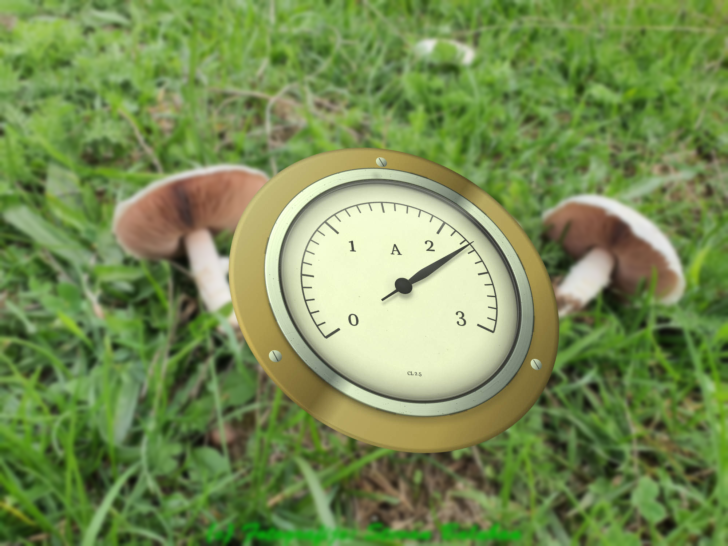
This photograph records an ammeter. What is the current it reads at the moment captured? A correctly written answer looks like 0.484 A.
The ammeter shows 2.25 A
